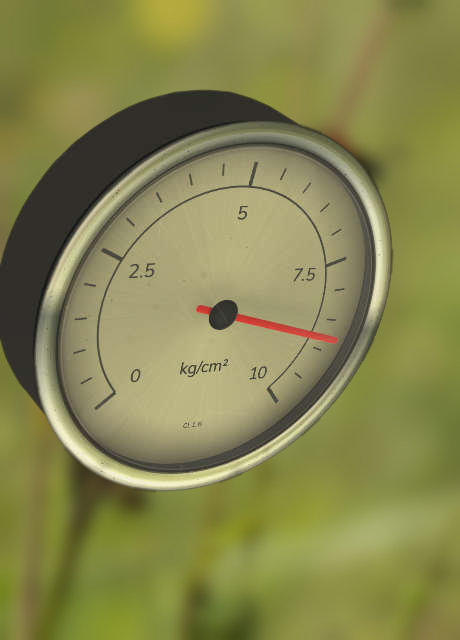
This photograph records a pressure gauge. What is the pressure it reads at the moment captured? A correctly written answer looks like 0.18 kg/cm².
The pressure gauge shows 8.75 kg/cm²
